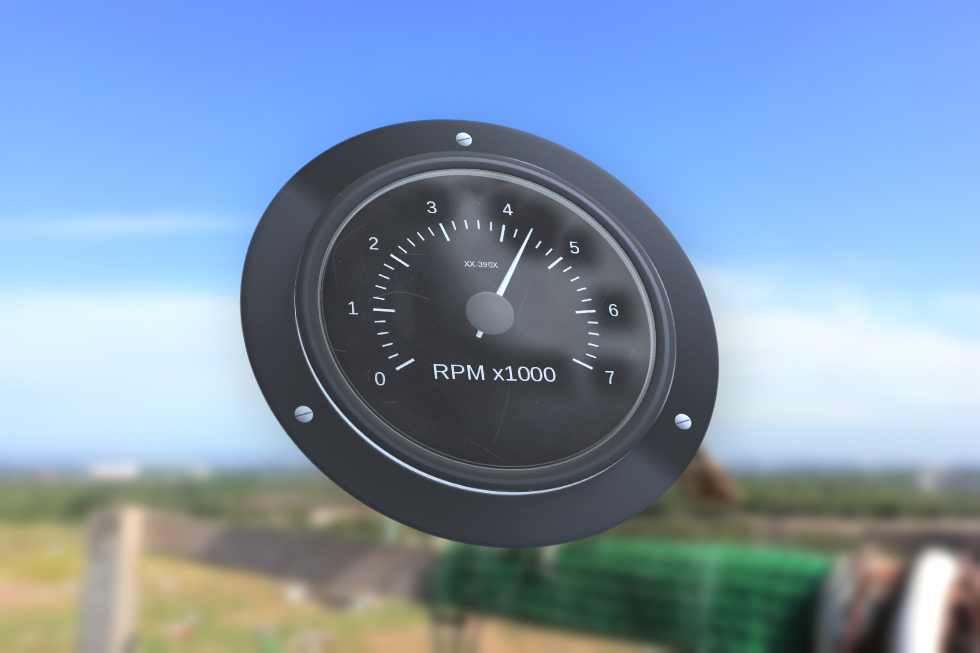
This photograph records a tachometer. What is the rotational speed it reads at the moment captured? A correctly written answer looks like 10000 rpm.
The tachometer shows 4400 rpm
